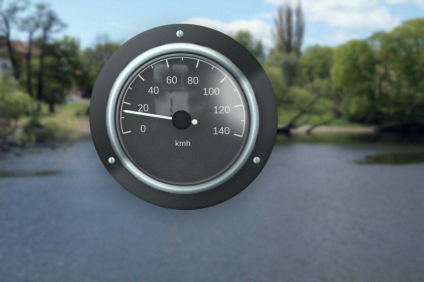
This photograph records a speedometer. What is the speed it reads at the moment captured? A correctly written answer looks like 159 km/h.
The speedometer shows 15 km/h
